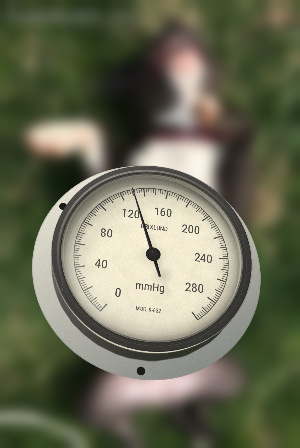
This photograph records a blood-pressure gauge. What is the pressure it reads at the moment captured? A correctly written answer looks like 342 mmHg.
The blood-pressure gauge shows 130 mmHg
